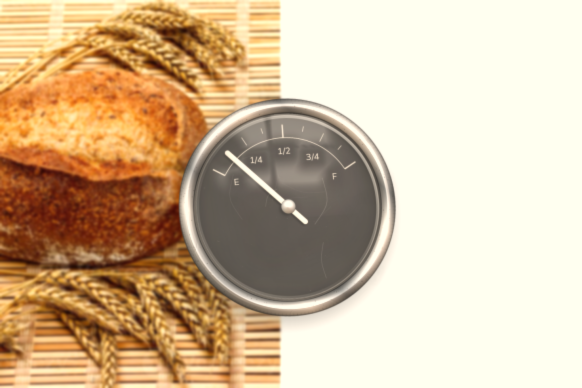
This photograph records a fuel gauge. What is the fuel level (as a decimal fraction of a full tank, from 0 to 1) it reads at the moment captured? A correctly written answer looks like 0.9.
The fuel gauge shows 0.125
